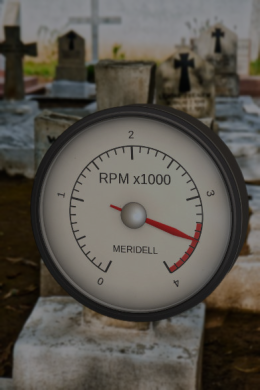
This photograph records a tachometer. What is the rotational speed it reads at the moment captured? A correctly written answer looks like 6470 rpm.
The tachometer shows 3500 rpm
